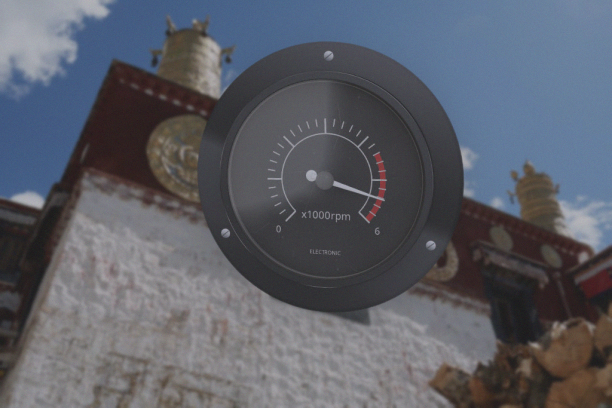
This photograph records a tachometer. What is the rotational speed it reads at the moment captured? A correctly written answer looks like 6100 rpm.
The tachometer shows 5400 rpm
